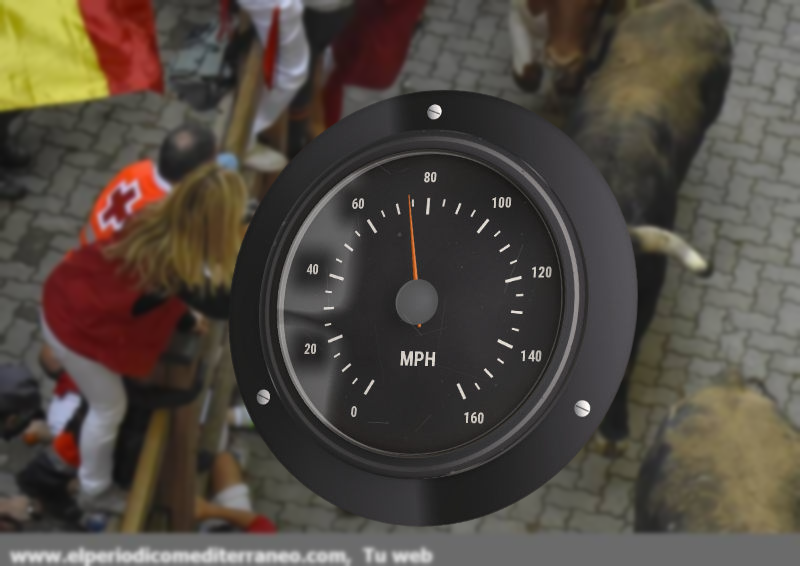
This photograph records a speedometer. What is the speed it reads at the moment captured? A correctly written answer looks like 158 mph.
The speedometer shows 75 mph
